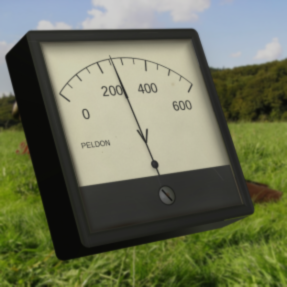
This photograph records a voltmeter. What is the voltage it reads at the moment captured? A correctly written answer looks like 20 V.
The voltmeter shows 250 V
